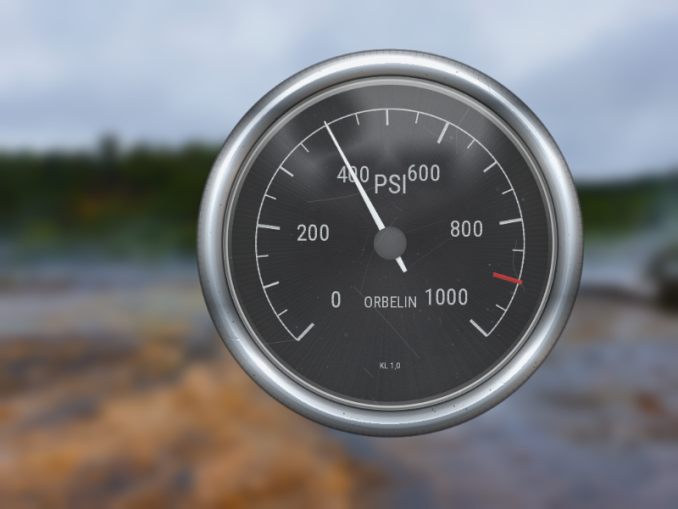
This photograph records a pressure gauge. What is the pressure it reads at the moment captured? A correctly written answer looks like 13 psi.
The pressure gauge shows 400 psi
